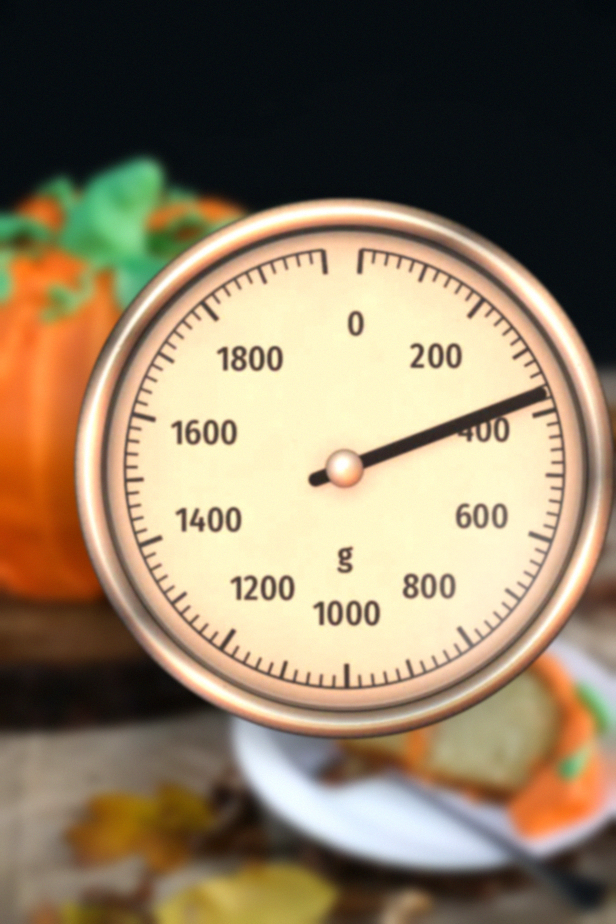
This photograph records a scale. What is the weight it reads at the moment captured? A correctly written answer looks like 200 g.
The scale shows 370 g
